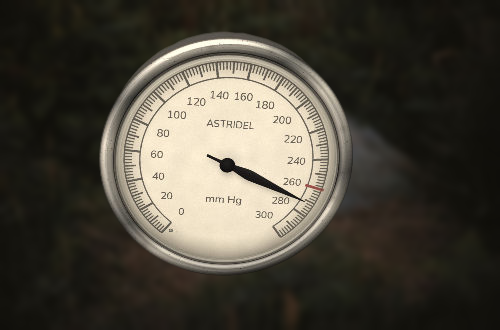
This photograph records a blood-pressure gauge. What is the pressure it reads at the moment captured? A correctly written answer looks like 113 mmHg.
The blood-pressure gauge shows 270 mmHg
